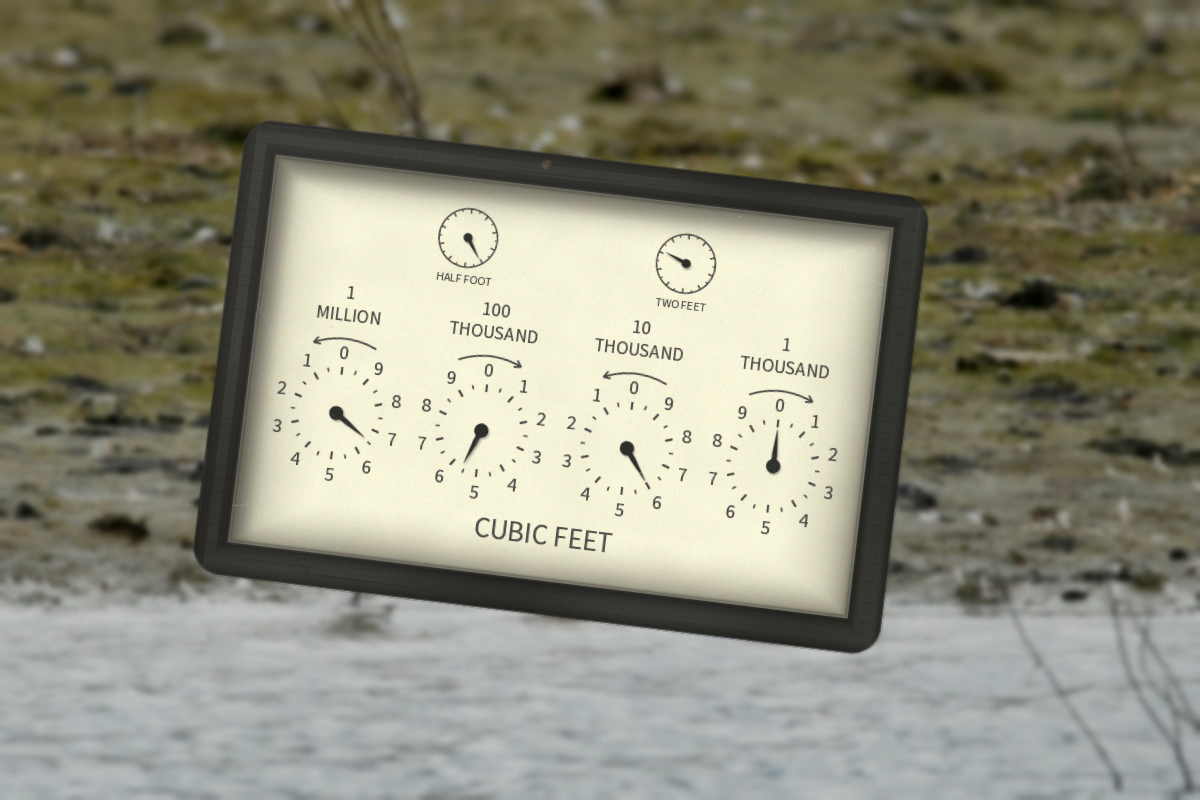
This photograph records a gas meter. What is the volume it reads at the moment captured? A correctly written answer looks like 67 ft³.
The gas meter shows 656000 ft³
